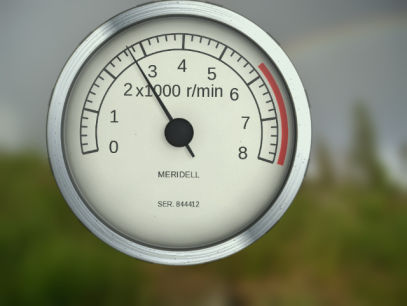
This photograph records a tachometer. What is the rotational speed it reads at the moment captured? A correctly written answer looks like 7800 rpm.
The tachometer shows 2700 rpm
